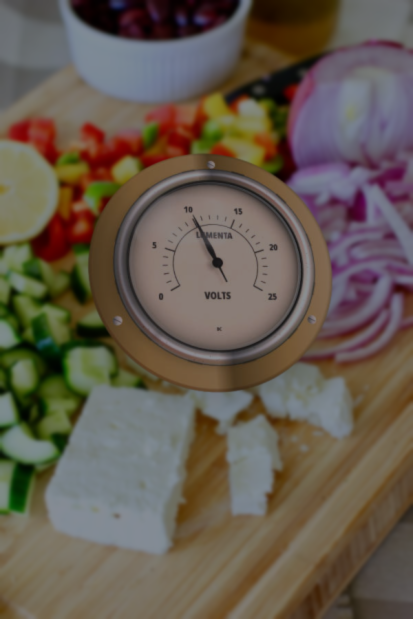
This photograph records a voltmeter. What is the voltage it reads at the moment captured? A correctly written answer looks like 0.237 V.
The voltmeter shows 10 V
